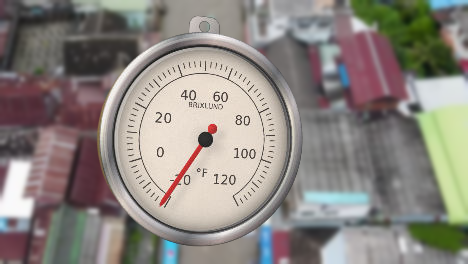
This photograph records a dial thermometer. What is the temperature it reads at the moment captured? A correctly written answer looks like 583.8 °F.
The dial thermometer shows -18 °F
